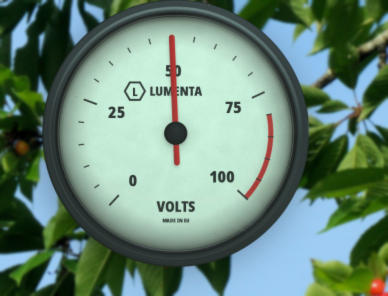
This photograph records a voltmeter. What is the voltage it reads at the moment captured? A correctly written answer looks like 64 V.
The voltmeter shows 50 V
